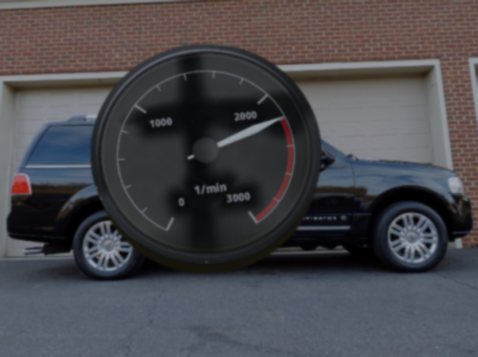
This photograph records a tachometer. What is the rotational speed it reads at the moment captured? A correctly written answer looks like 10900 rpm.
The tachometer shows 2200 rpm
